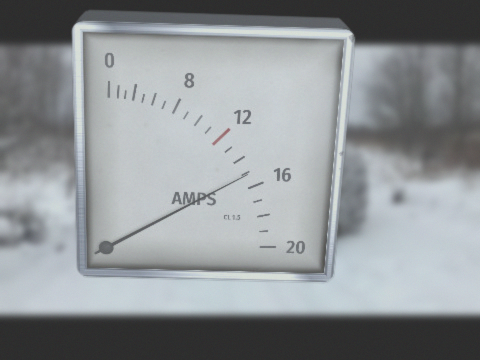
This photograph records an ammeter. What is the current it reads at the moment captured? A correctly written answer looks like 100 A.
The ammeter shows 15 A
